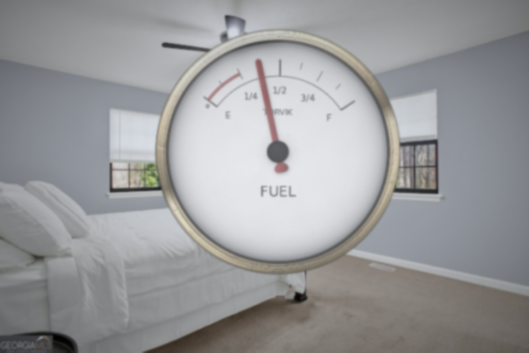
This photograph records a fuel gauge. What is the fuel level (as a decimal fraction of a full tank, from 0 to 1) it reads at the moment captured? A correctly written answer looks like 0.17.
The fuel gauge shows 0.375
